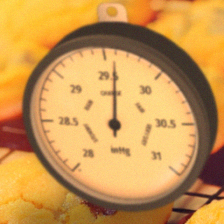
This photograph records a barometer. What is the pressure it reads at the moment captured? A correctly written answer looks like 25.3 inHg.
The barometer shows 29.6 inHg
